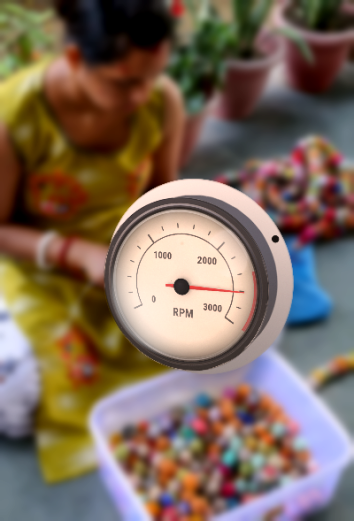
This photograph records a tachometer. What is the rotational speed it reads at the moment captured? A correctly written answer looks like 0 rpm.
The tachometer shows 2600 rpm
